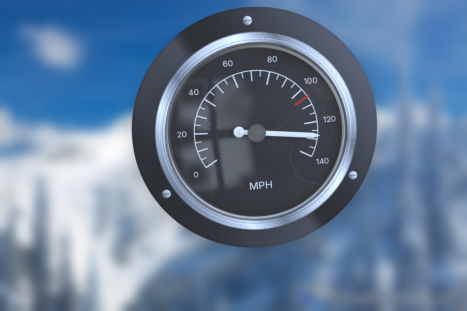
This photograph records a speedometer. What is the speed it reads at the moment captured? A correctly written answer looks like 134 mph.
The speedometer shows 127.5 mph
